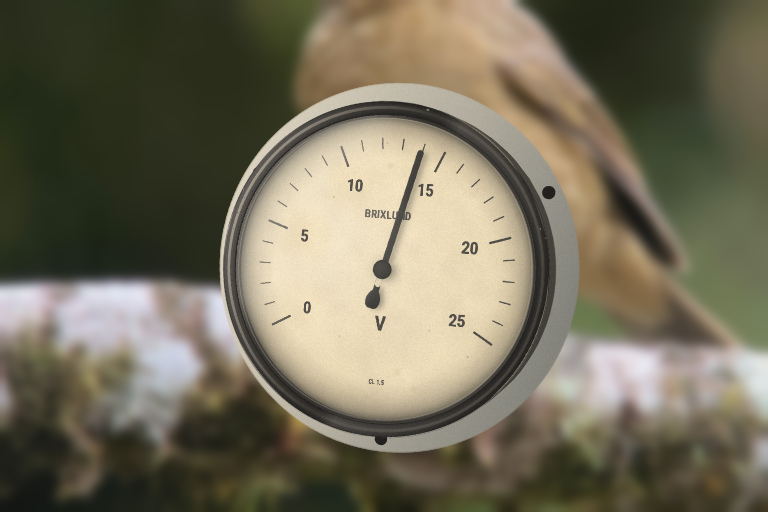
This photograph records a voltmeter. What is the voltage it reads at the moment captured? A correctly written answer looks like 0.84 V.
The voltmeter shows 14 V
